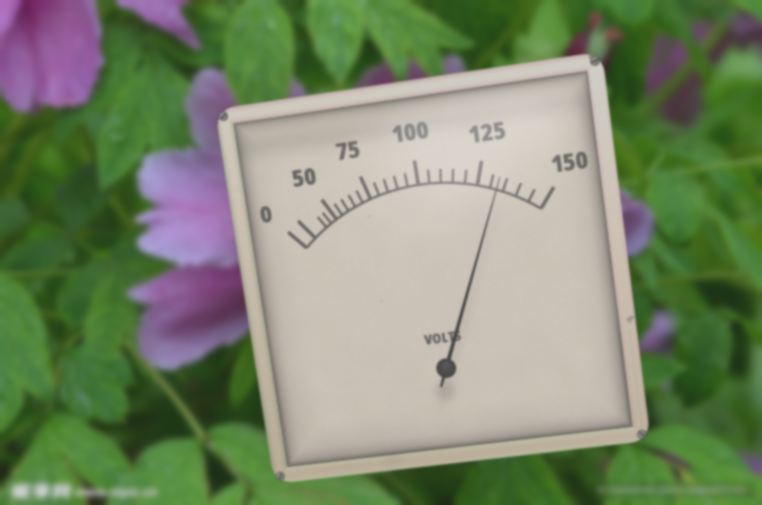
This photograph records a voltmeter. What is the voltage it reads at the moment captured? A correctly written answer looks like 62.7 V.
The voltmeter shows 132.5 V
